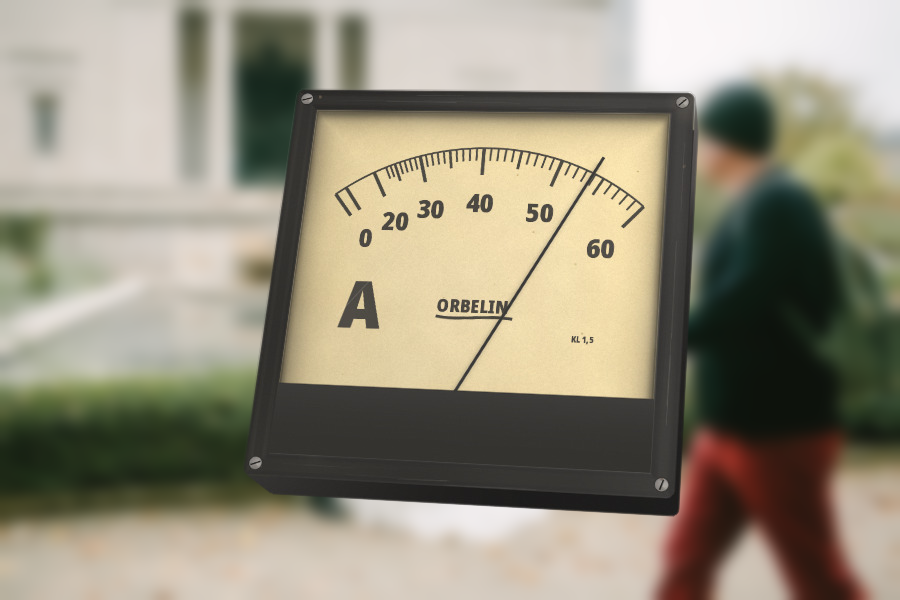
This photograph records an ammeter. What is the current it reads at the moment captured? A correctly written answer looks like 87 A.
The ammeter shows 54 A
